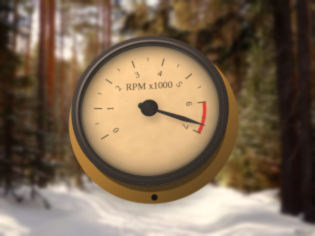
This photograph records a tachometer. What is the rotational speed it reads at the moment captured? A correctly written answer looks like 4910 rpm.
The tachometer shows 6750 rpm
